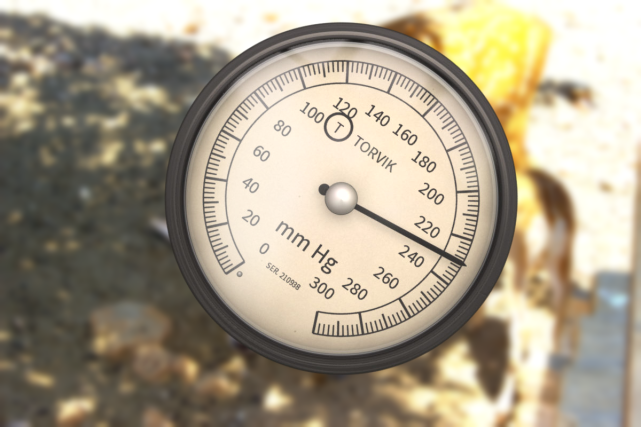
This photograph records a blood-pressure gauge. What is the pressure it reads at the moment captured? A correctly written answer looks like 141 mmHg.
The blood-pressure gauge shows 230 mmHg
